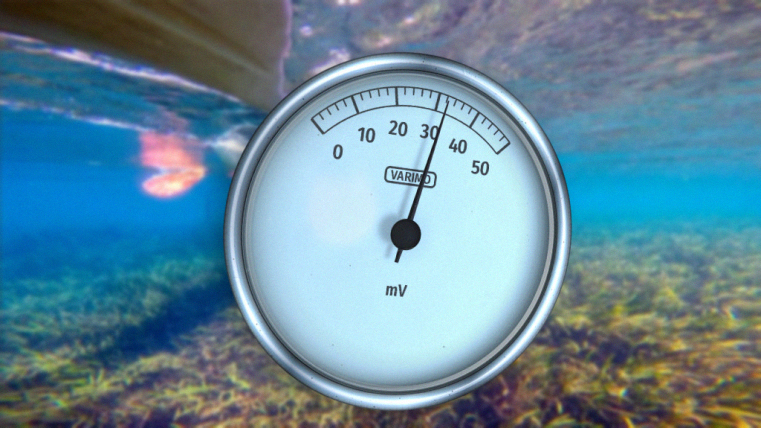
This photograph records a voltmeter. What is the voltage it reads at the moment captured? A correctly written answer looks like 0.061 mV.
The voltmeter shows 32 mV
